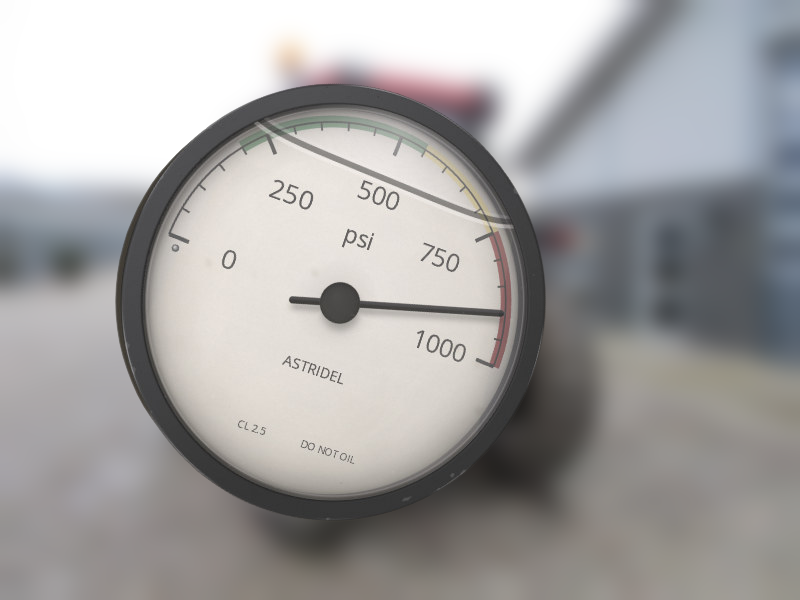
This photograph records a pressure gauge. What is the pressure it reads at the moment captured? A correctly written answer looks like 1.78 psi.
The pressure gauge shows 900 psi
